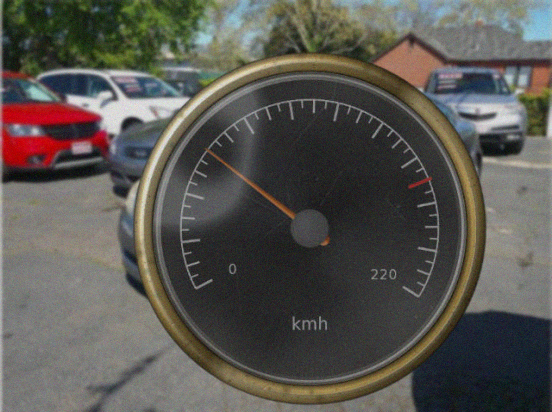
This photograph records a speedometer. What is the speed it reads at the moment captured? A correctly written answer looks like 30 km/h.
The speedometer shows 60 km/h
